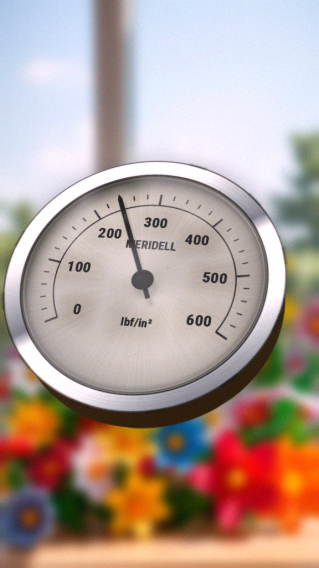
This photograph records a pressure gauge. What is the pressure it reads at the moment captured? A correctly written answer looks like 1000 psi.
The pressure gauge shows 240 psi
